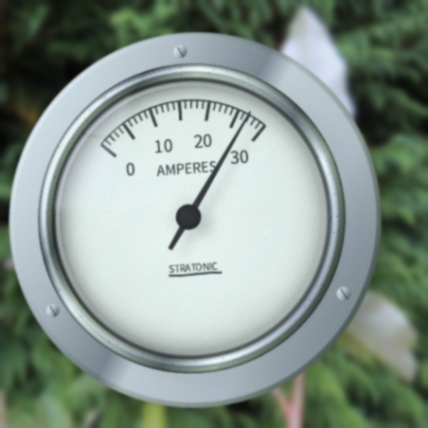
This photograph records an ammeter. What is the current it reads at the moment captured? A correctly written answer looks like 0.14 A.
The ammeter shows 27 A
